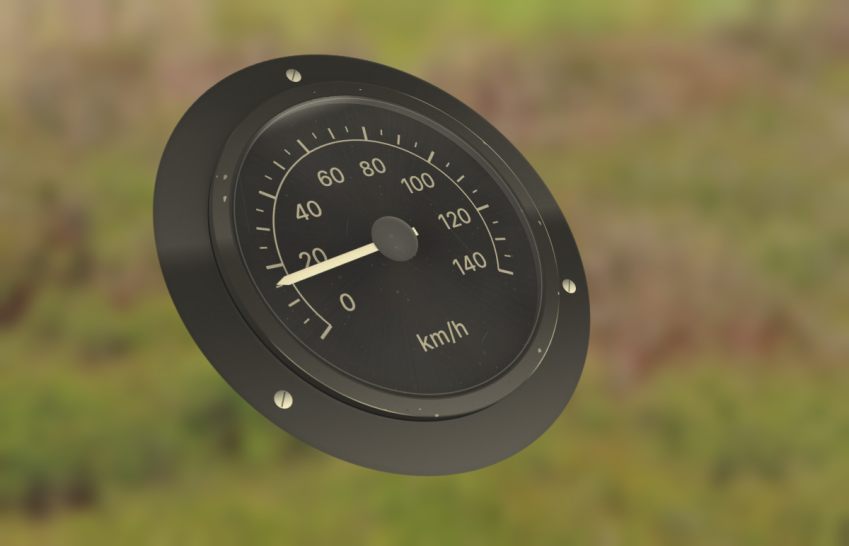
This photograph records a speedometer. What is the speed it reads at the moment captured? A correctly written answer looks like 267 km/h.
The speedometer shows 15 km/h
